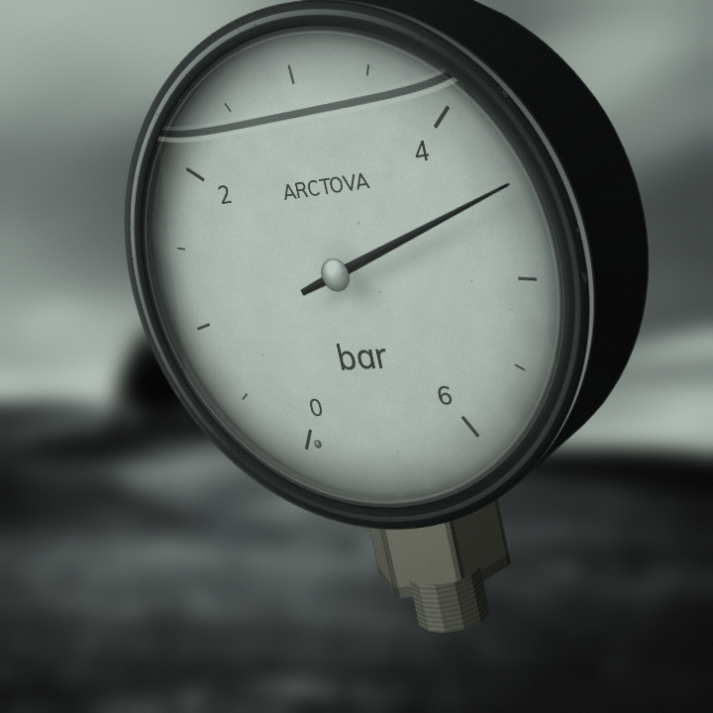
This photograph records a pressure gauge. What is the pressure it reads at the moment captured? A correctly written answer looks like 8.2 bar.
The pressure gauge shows 4.5 bar
